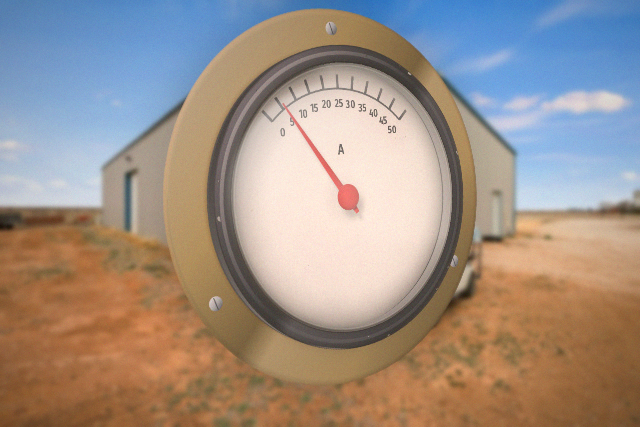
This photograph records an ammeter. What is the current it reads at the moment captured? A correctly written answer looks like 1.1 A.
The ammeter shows 5 A
